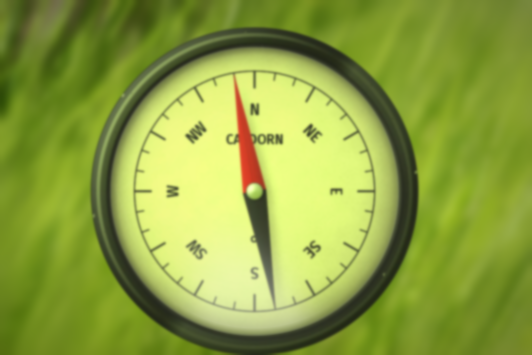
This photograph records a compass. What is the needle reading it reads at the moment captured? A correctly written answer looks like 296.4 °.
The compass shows 350 °
